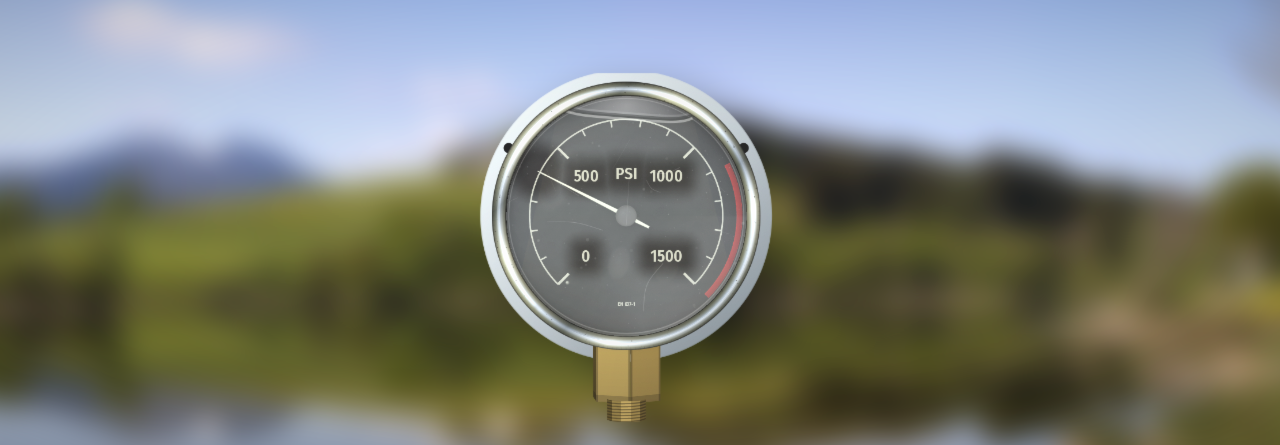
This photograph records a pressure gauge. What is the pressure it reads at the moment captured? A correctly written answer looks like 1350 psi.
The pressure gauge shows 400 psi
